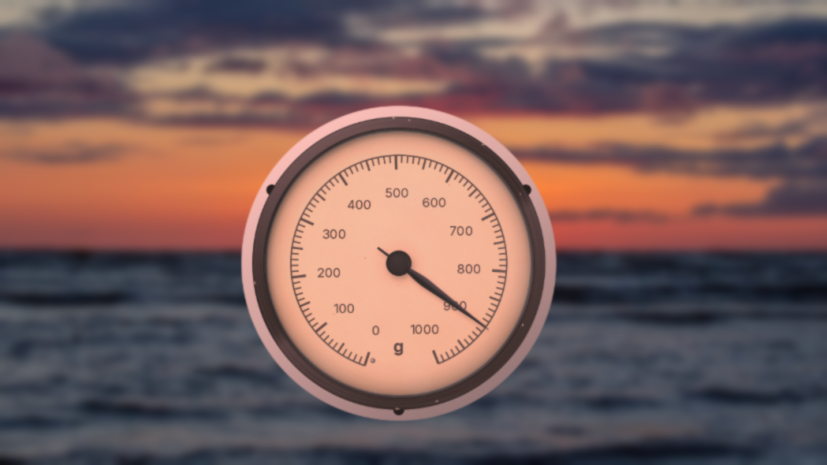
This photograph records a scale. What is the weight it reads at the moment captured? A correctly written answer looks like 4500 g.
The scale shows 900 g
